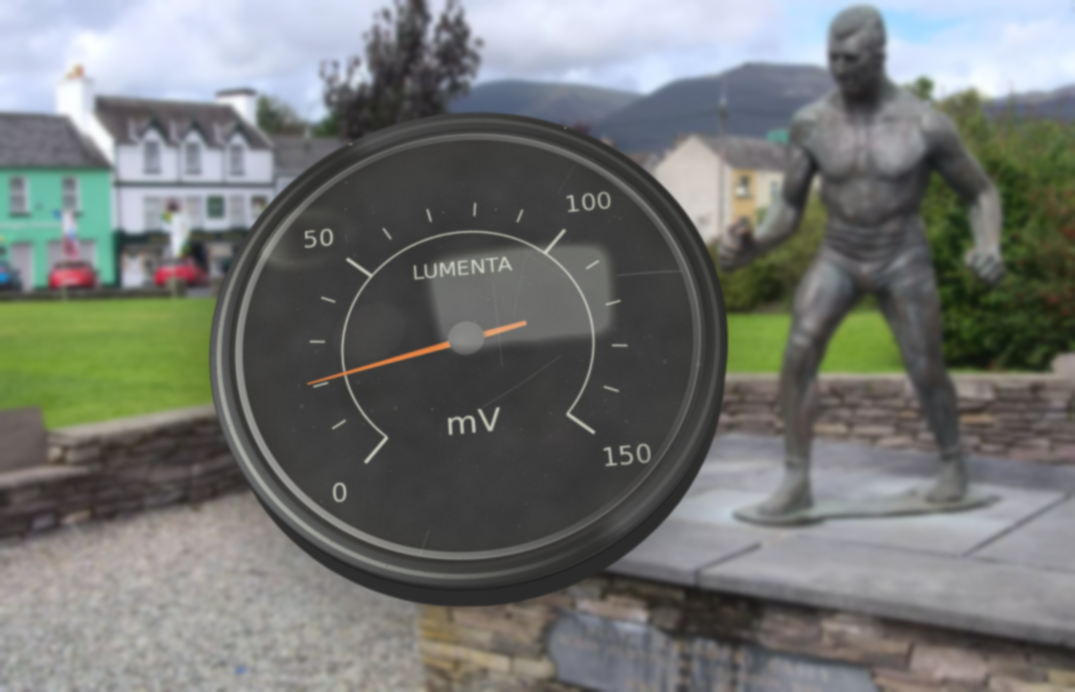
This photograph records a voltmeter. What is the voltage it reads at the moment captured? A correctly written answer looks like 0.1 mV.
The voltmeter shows 20 mV
